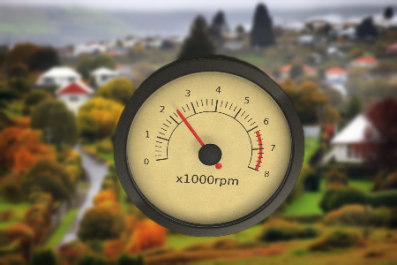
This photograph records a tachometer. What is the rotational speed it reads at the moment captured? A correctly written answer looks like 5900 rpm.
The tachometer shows 2400 rpm
